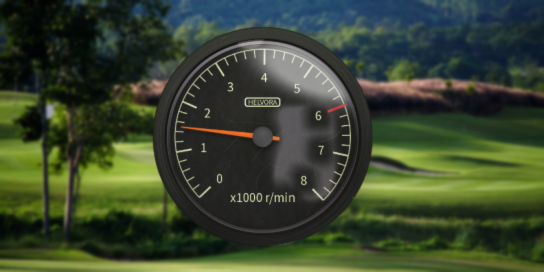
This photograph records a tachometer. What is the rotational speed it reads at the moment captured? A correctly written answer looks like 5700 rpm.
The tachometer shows 1500 rpm
